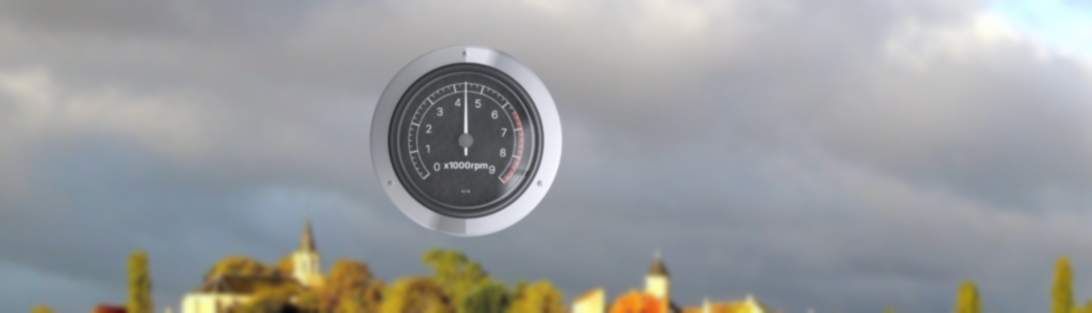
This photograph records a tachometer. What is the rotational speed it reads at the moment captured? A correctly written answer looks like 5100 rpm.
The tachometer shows 4400 rpm
